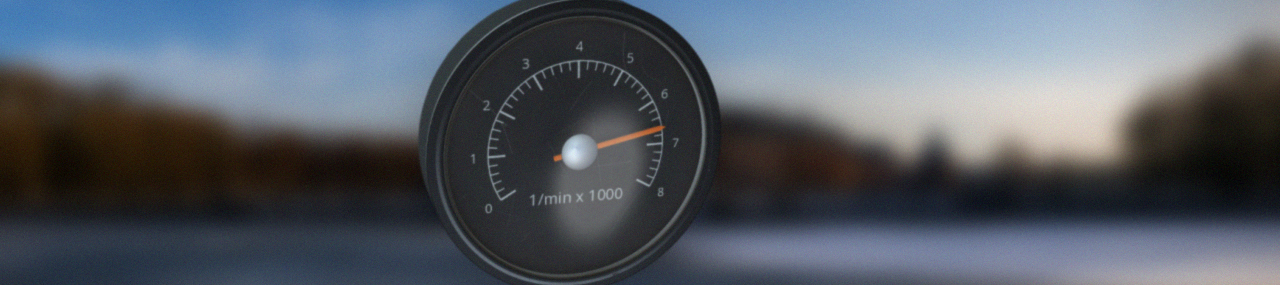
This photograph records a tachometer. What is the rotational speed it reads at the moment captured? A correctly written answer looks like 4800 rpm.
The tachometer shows 6600 rpm
